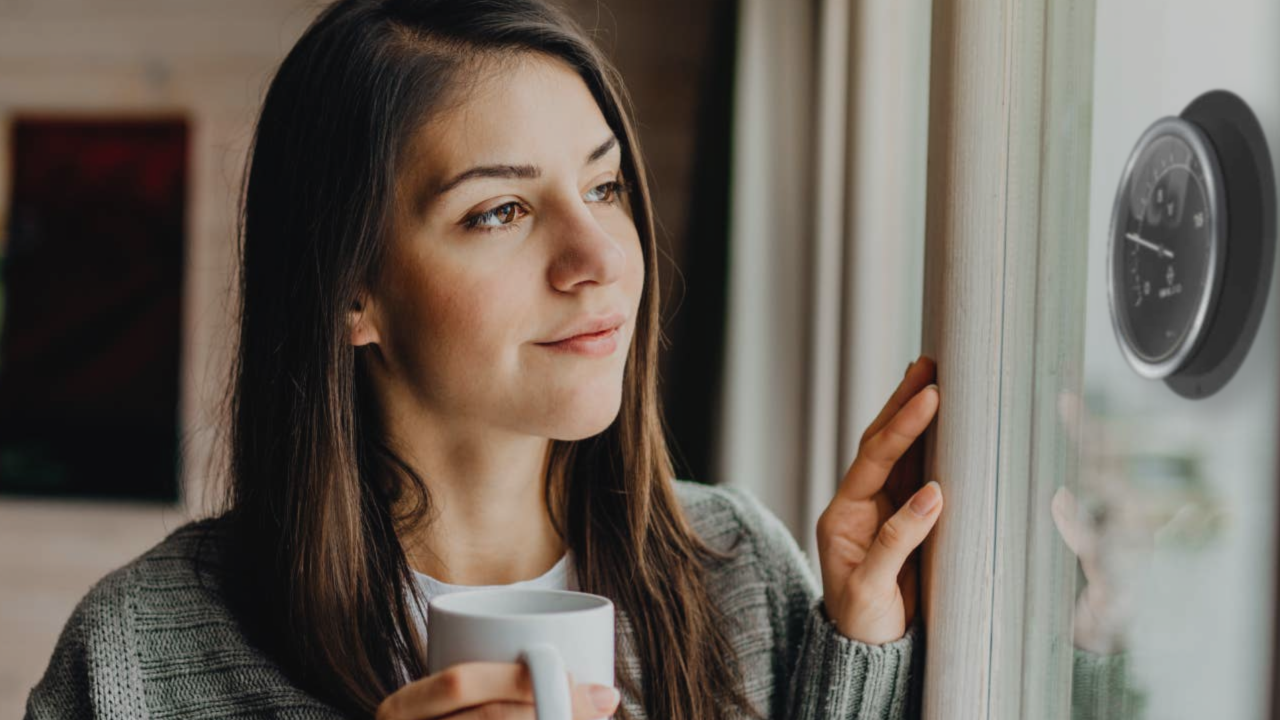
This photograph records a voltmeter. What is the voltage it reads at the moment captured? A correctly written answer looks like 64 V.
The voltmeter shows 4 V
